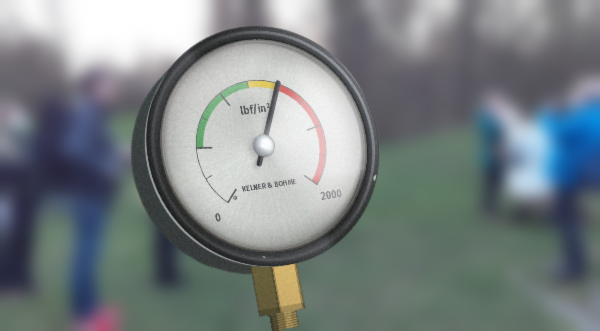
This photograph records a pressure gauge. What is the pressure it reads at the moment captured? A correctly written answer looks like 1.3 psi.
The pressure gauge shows 1200 psi
